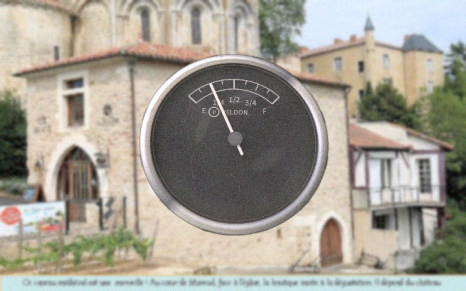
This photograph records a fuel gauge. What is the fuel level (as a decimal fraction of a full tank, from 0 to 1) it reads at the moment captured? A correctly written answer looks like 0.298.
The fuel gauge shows 0.25
